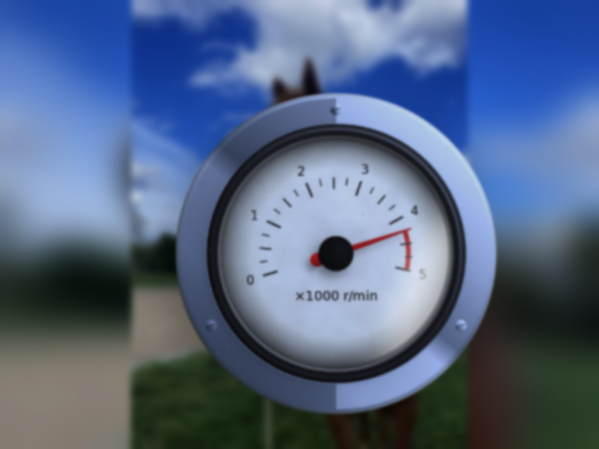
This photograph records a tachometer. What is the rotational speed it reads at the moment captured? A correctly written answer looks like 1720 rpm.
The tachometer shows 4250 rpm
